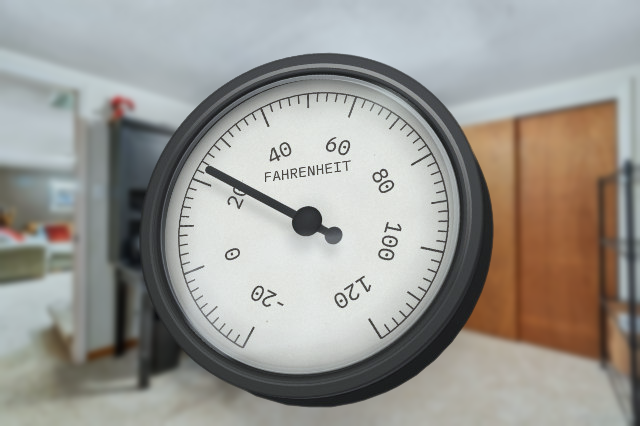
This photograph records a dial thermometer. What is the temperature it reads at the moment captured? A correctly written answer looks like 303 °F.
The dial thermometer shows 23 °F
